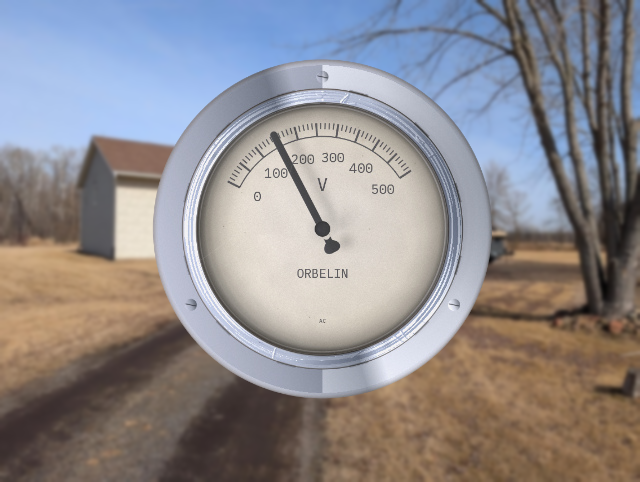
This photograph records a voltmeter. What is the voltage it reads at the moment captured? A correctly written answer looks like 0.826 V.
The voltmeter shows 150 V
